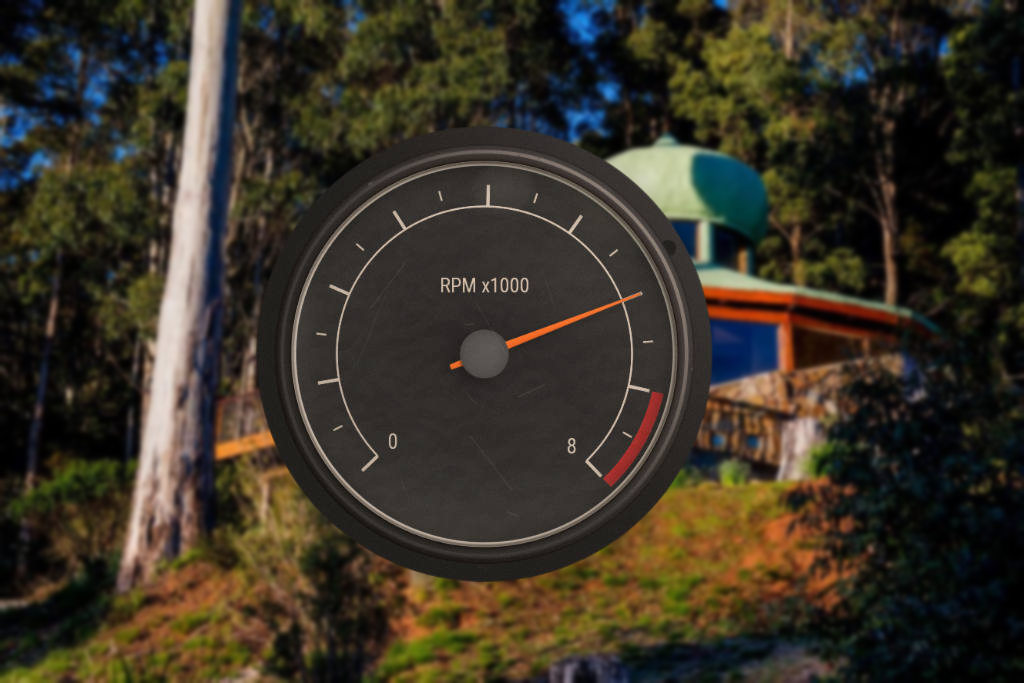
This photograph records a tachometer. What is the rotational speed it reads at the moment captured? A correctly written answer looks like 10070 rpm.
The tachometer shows 6000 rpm
